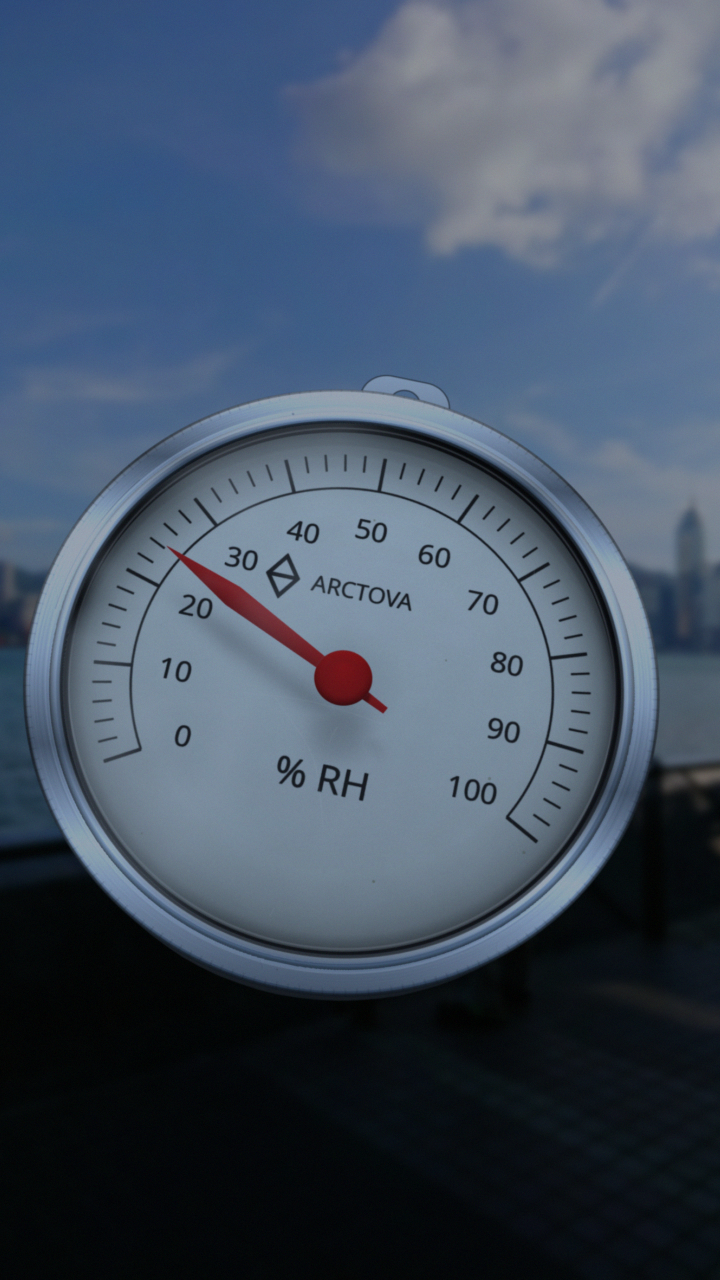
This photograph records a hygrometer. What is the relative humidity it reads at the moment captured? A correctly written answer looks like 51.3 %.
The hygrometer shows 24 %
